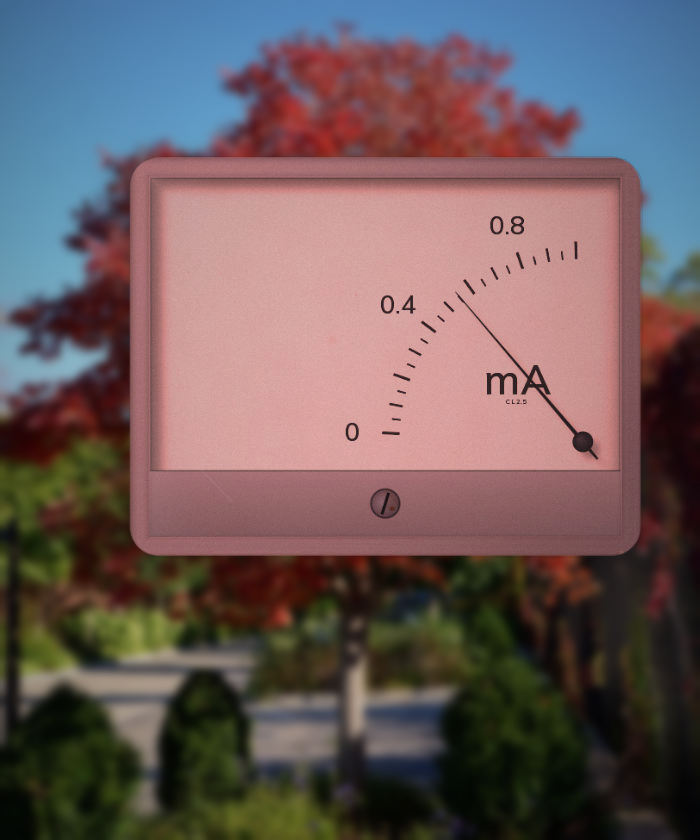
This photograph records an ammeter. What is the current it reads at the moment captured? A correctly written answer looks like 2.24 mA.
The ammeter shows 0.55 mA
